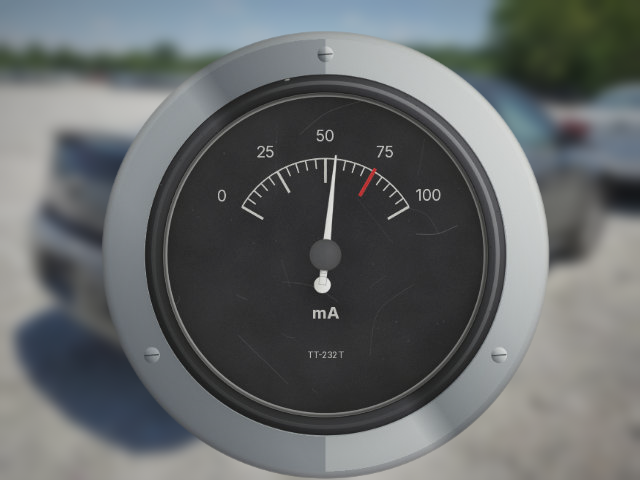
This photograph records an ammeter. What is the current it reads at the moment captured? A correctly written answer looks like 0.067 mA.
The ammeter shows 55 mA
